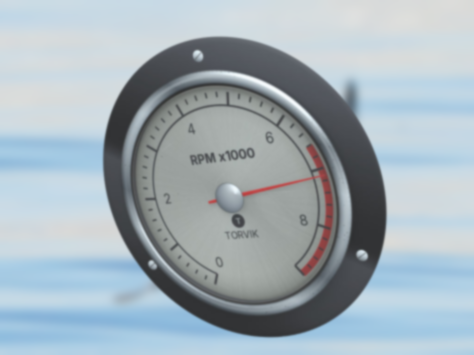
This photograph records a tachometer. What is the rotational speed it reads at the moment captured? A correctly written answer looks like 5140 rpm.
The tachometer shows 7100 rpm
